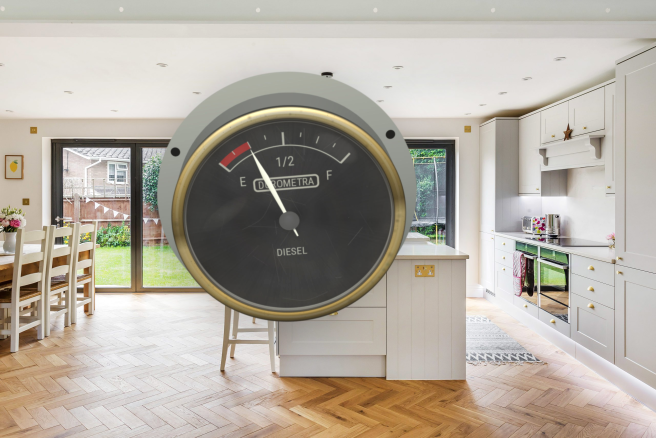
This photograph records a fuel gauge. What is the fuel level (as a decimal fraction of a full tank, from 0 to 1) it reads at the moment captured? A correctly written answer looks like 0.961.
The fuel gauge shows 0.25
